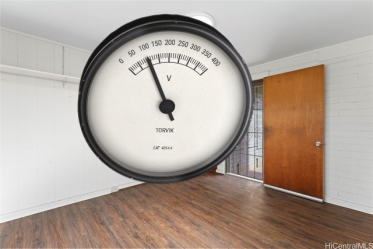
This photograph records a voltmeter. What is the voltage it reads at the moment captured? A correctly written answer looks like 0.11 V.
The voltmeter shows 100 V
